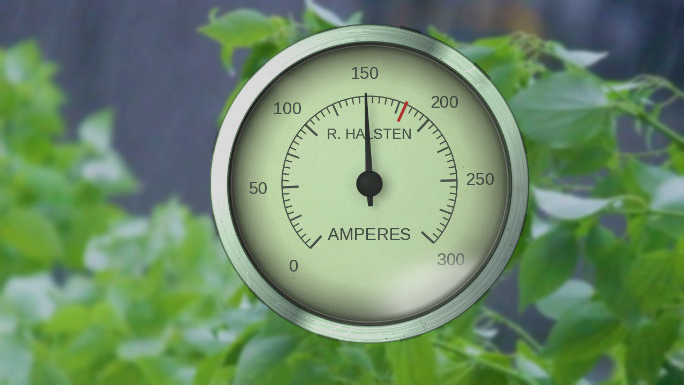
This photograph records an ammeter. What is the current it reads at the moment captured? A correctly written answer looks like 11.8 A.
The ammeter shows 150 A
